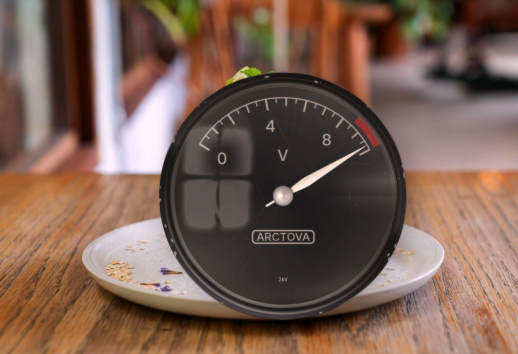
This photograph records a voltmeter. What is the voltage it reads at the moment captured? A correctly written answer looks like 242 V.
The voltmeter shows 9.75 V
